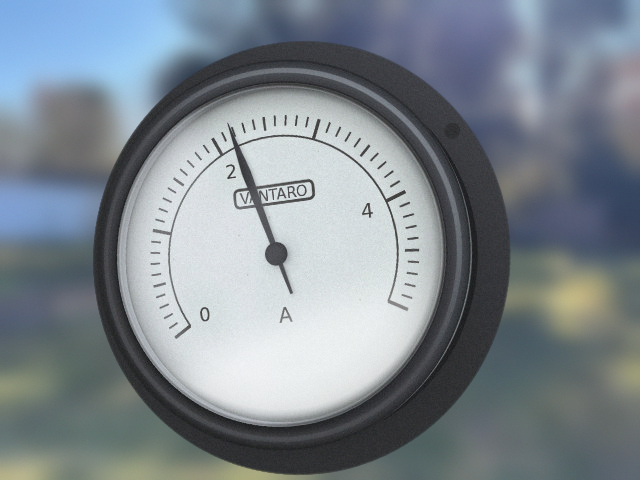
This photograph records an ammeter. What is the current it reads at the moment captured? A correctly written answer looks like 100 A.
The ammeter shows 2.2 A
